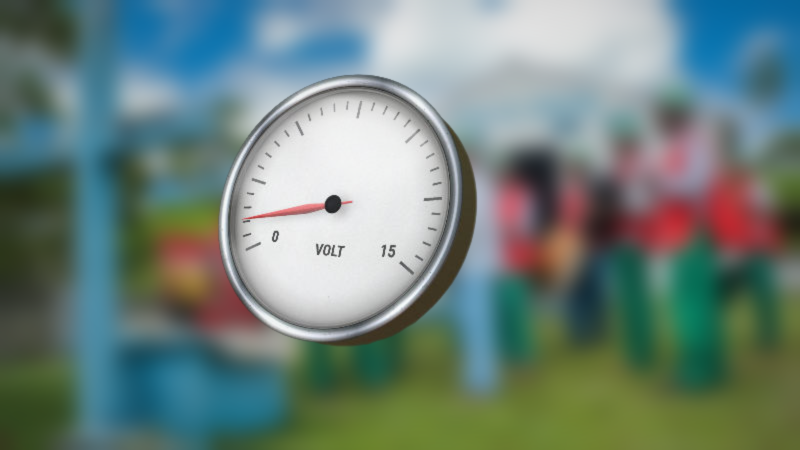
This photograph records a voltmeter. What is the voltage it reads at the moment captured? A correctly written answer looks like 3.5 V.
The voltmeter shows 1 V
